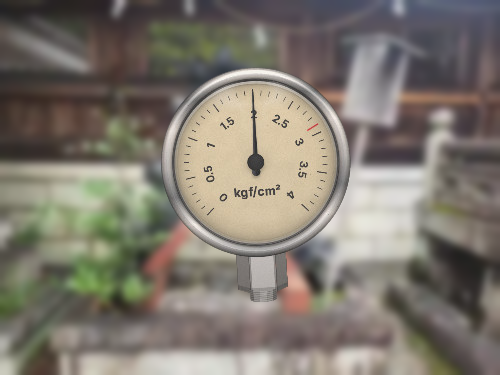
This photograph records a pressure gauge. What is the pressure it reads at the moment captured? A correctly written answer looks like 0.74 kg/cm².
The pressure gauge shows 2 kg/cm²
